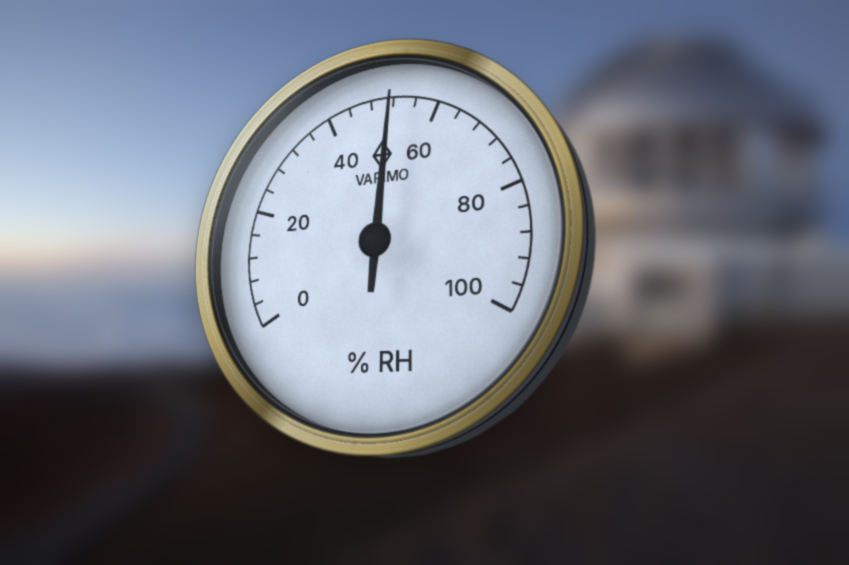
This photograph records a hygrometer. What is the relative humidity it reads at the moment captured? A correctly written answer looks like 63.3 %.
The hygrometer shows 52 %
